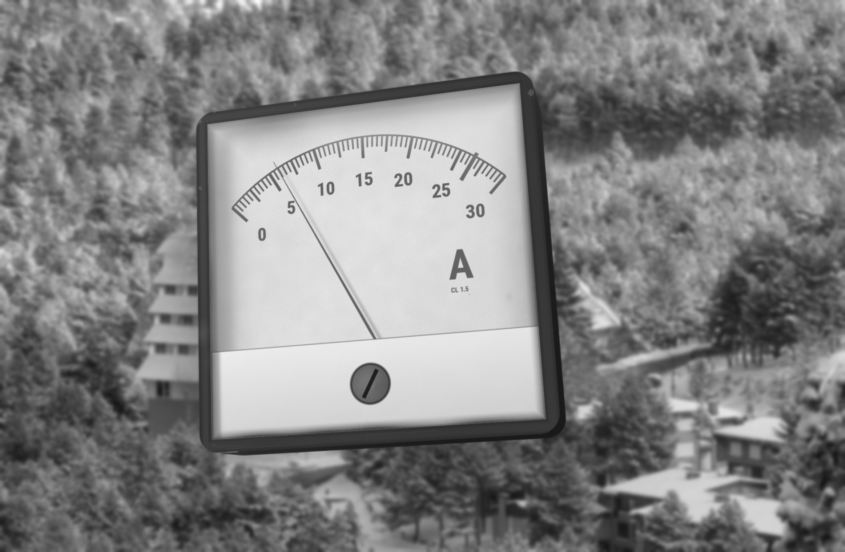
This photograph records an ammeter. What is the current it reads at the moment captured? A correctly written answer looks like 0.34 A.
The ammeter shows 6 A
